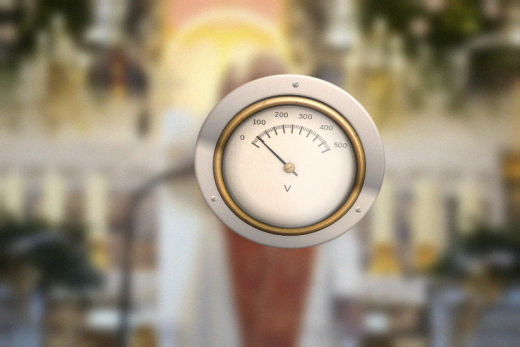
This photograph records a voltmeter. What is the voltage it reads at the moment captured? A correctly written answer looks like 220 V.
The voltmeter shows 50 V
